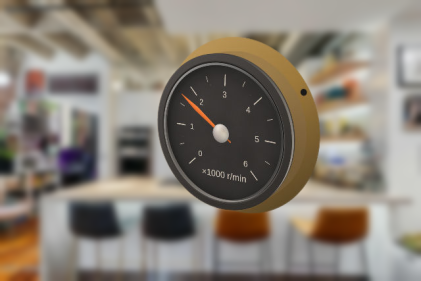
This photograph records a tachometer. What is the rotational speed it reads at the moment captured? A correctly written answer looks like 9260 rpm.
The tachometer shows 1750 rpm
